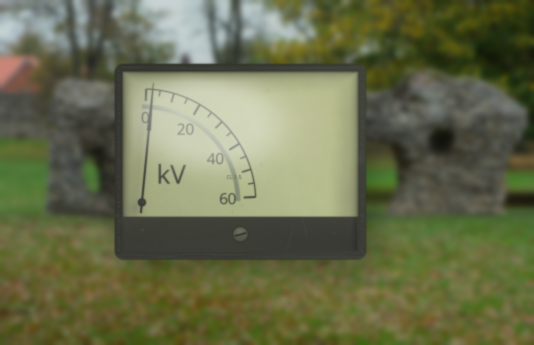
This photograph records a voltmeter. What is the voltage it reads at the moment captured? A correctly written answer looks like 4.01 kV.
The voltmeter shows 2.5 kV
